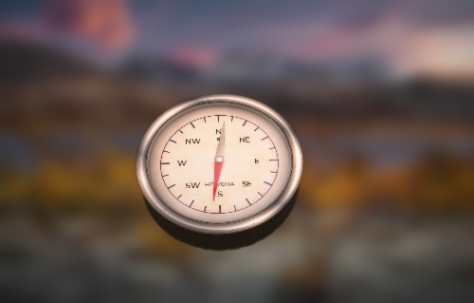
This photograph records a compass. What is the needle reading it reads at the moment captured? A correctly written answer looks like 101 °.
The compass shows 187.5 °
